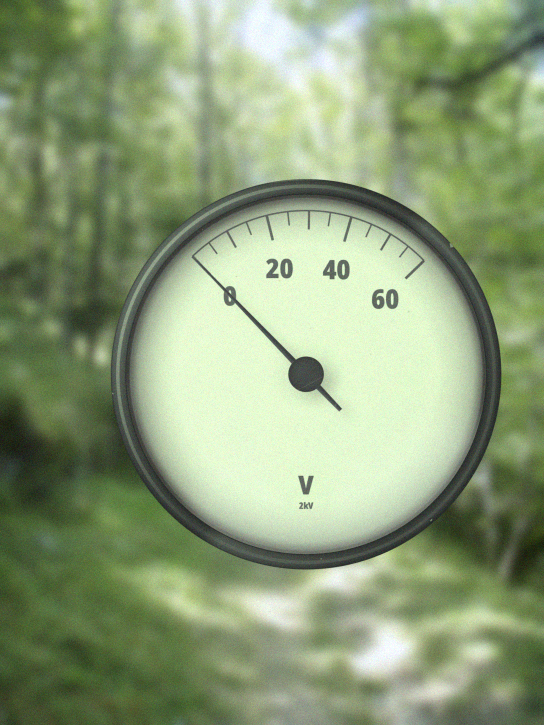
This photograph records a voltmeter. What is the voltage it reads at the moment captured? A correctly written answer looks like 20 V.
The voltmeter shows 0 V
